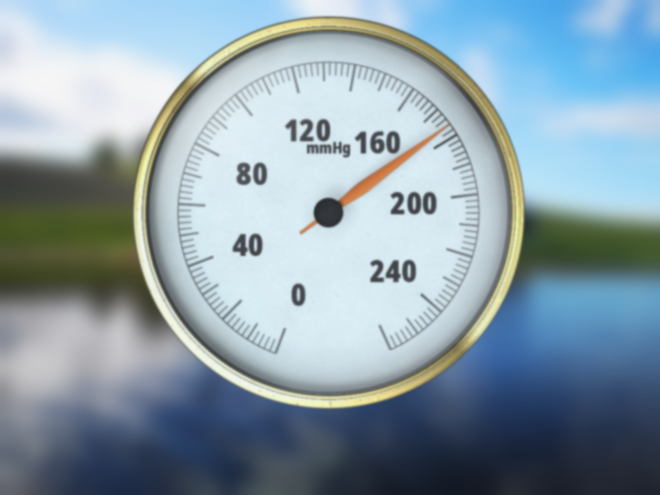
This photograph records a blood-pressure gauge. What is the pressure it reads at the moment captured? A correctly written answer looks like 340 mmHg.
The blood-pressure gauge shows 176 mmHg
